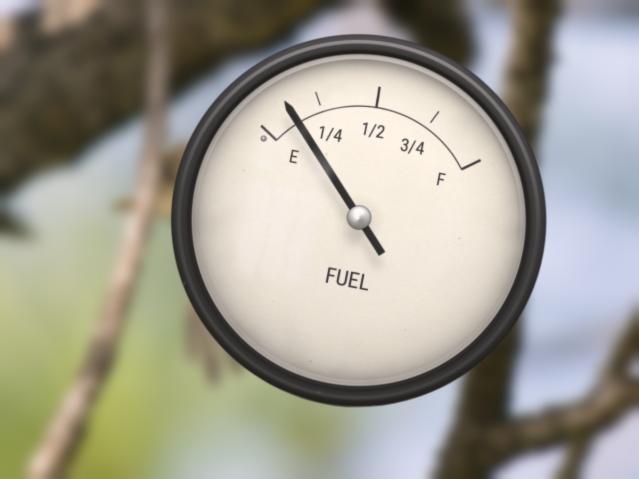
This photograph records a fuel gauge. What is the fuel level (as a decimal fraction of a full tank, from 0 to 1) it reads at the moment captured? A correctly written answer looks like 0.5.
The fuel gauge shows 0.125
